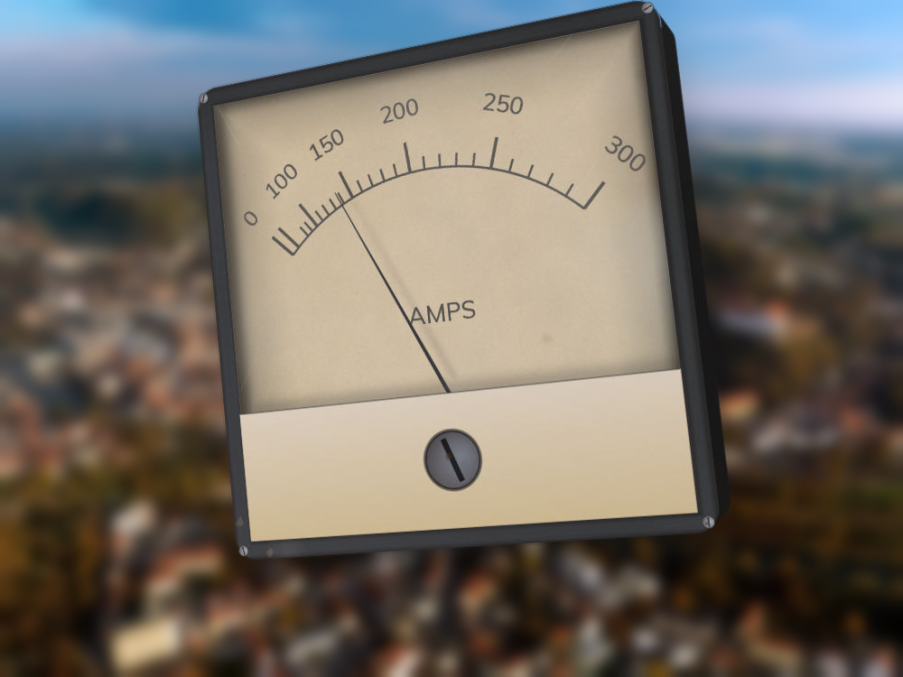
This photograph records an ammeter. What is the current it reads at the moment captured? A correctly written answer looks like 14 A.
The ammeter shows 140 A
